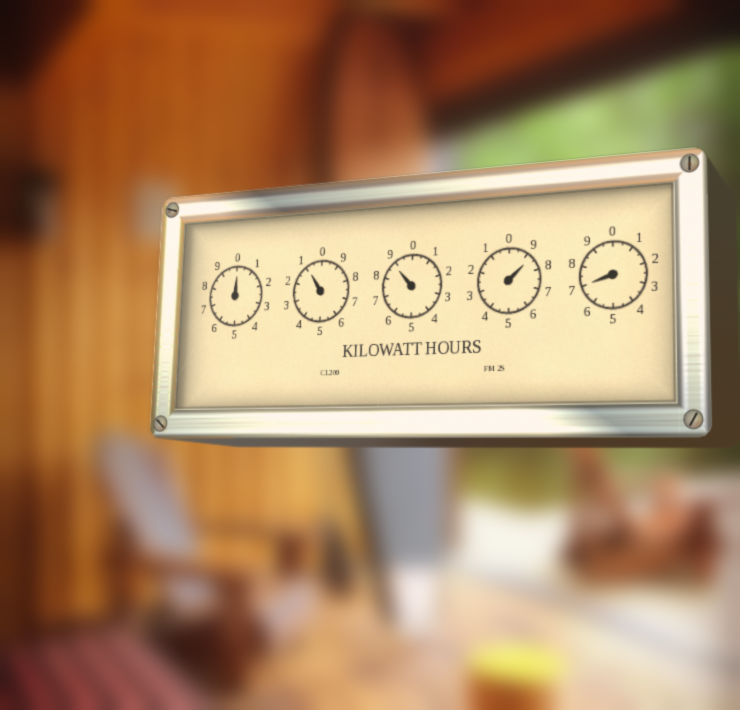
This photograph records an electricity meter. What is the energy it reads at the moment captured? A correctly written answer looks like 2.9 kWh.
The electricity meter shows 887 kWh
